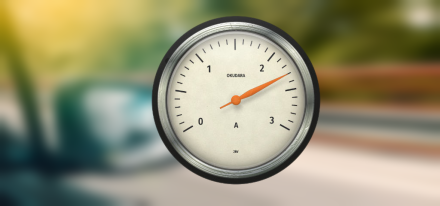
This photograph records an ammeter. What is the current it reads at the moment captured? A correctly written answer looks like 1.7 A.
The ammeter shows 2.3 A
